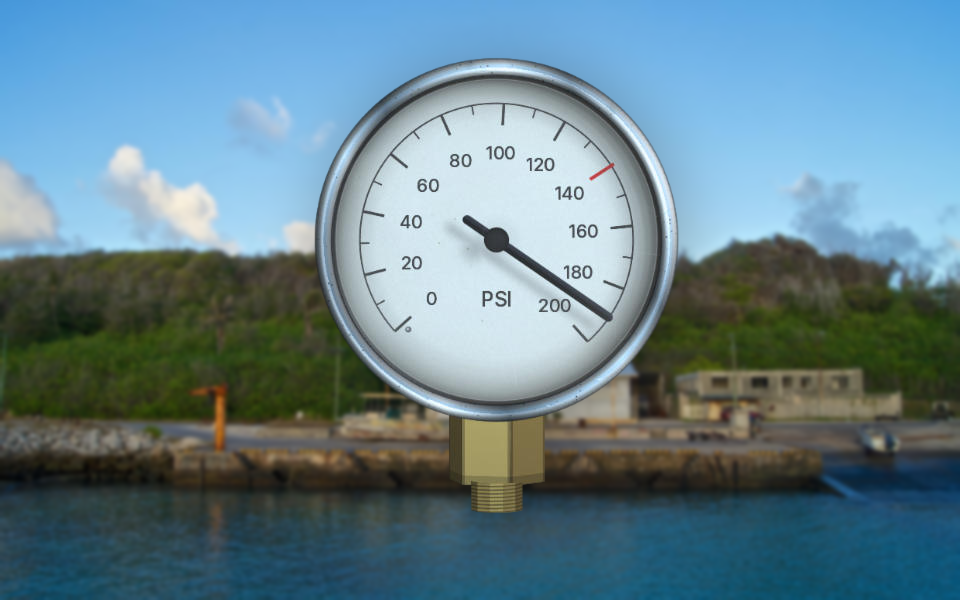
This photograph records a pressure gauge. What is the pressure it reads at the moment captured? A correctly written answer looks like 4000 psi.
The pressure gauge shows 190 psi
